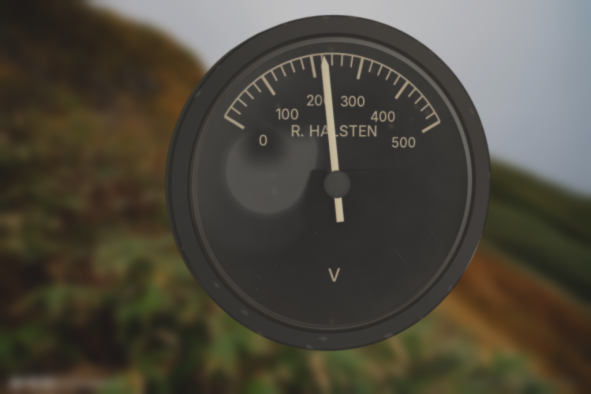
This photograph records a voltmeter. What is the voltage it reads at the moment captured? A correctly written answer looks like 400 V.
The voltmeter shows 220 V
